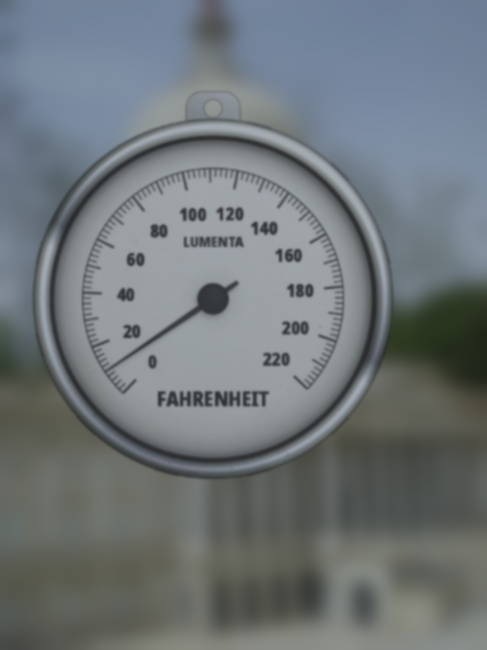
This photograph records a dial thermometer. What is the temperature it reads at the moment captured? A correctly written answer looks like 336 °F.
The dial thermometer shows 10 °F
